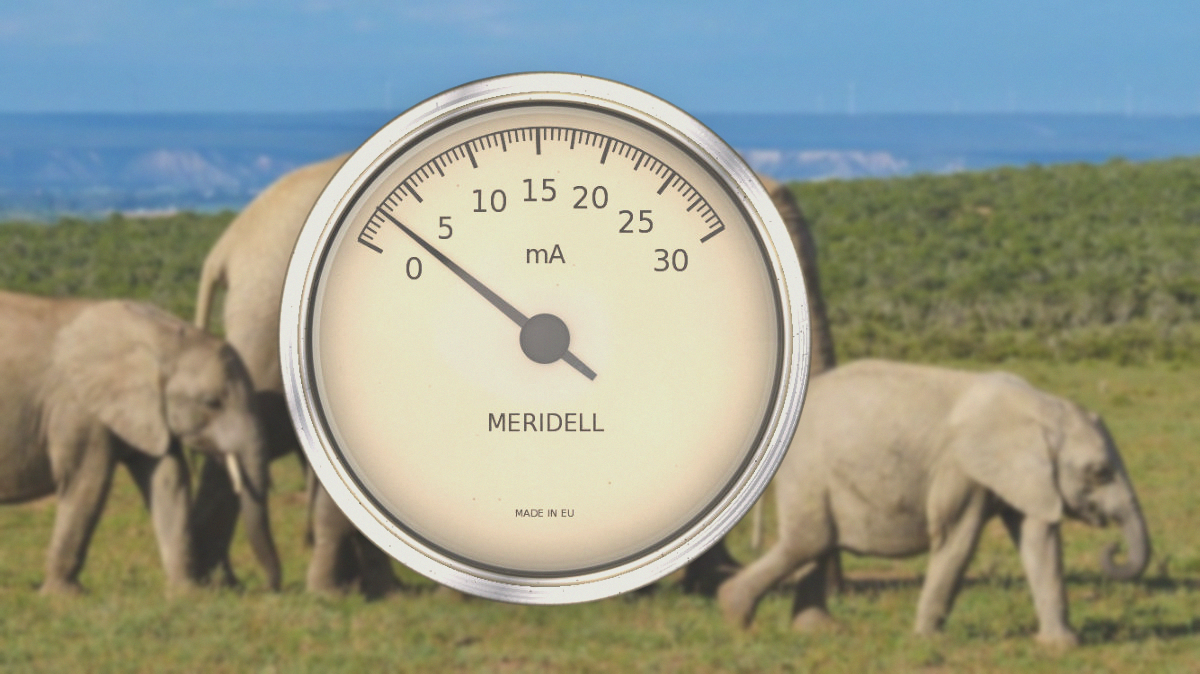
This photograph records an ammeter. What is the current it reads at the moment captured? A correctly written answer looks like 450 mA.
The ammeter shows 2.5 mA
